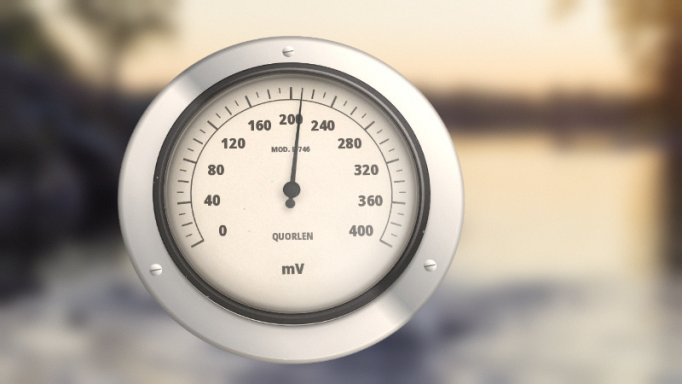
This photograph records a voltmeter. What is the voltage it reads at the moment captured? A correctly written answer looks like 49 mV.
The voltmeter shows 210 mV
